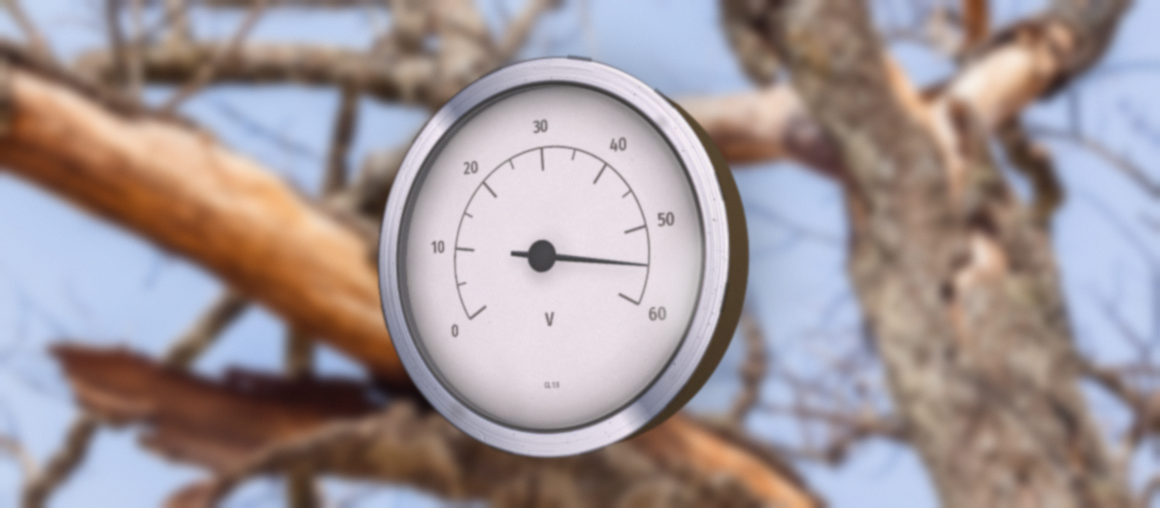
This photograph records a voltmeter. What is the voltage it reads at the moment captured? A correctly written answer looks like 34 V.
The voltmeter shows 55 V
